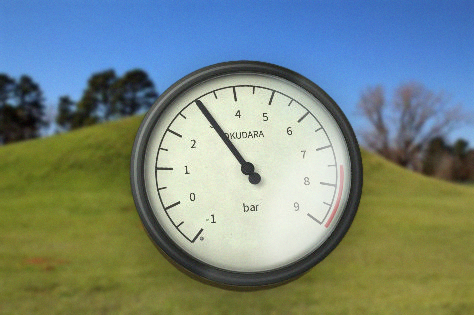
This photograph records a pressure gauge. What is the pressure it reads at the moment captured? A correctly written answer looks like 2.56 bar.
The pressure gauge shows 3 bar
